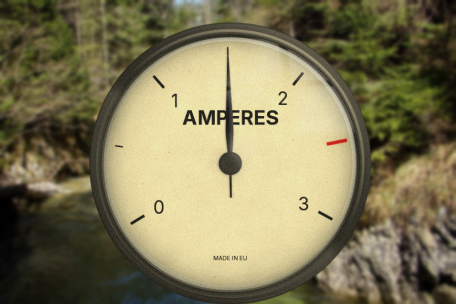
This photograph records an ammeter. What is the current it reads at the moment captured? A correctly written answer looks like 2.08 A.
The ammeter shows 1.5 A
